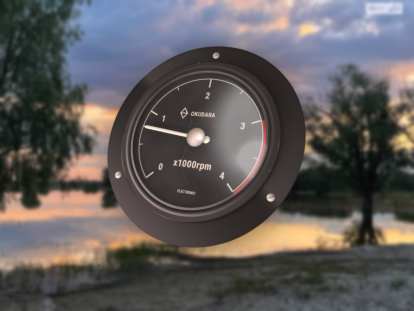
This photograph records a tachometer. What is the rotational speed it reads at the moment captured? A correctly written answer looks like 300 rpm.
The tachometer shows 750 rpm
